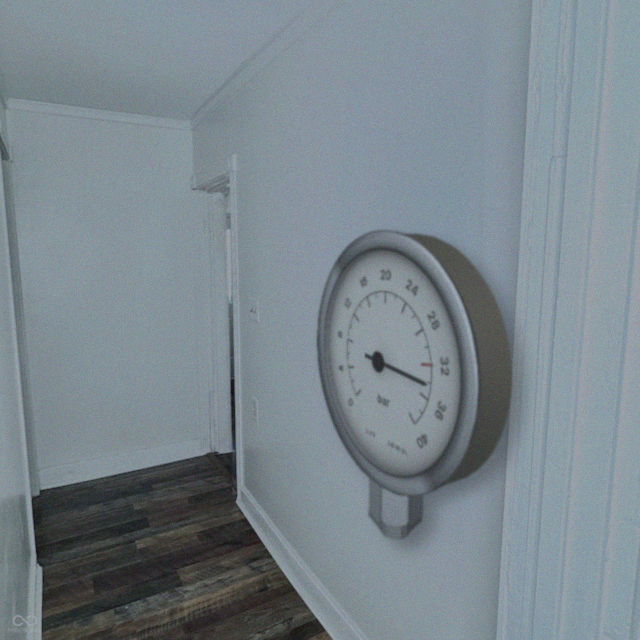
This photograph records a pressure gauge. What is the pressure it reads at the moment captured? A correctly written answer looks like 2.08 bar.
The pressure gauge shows 34 bar
